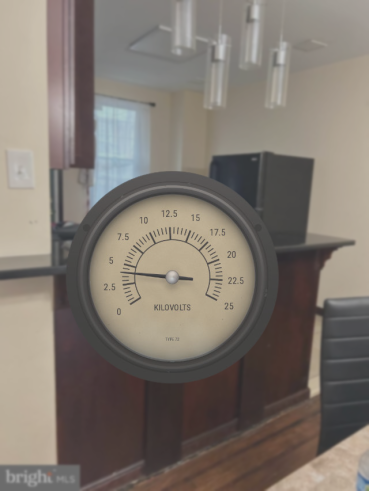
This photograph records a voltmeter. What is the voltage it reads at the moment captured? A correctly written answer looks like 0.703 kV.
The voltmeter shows 4 kV
